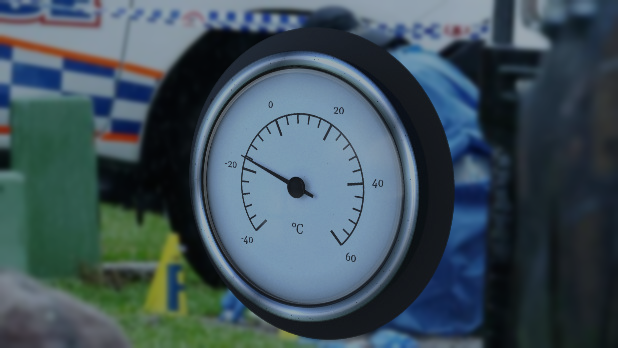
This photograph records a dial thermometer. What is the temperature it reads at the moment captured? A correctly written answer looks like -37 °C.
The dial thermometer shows -16 °C
